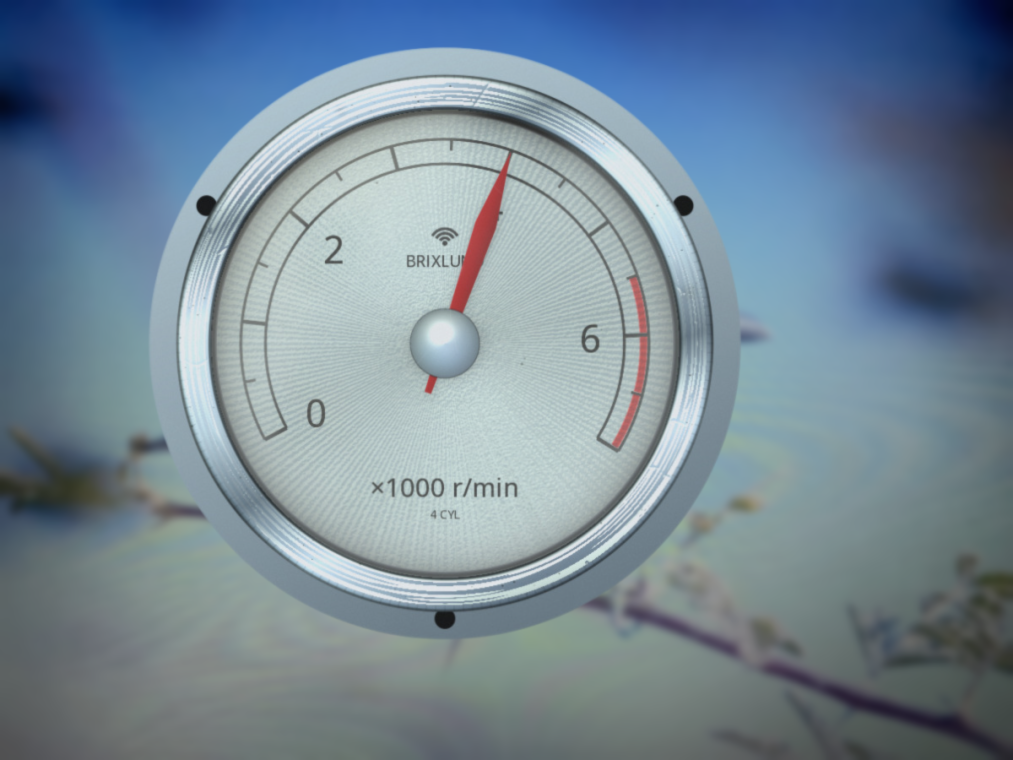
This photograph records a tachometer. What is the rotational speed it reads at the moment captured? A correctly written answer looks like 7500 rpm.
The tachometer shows 4000 rpm
